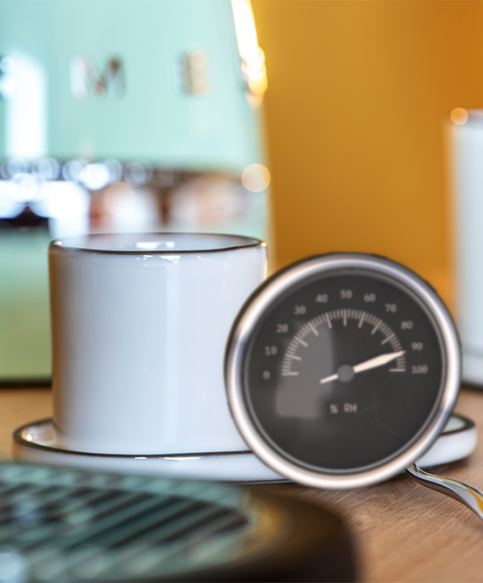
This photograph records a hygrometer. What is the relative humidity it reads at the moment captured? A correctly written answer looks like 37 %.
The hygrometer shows 90 %
